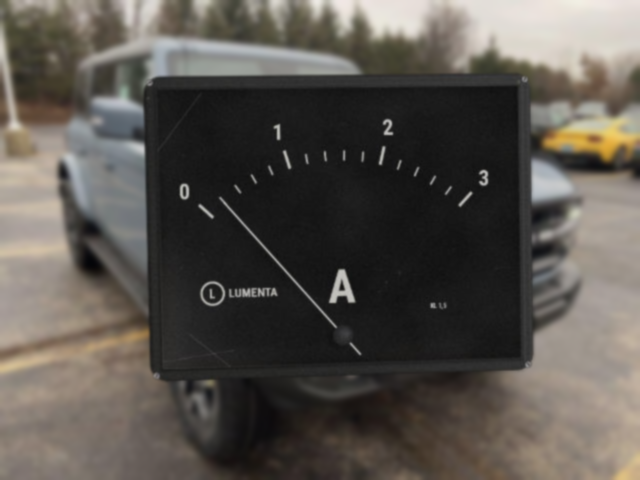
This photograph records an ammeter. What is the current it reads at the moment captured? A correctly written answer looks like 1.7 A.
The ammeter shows 0.2 A
